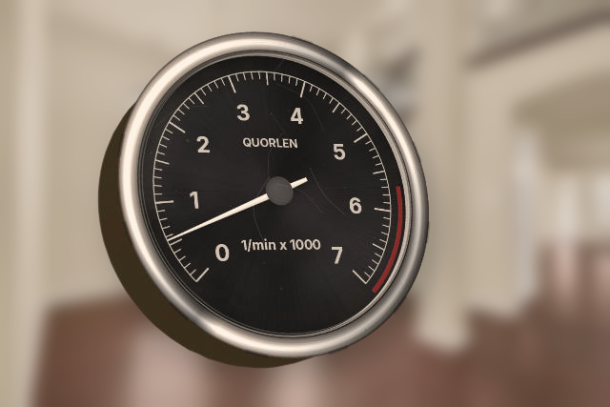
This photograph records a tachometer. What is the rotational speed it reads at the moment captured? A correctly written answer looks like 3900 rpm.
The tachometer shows 550 rpm
